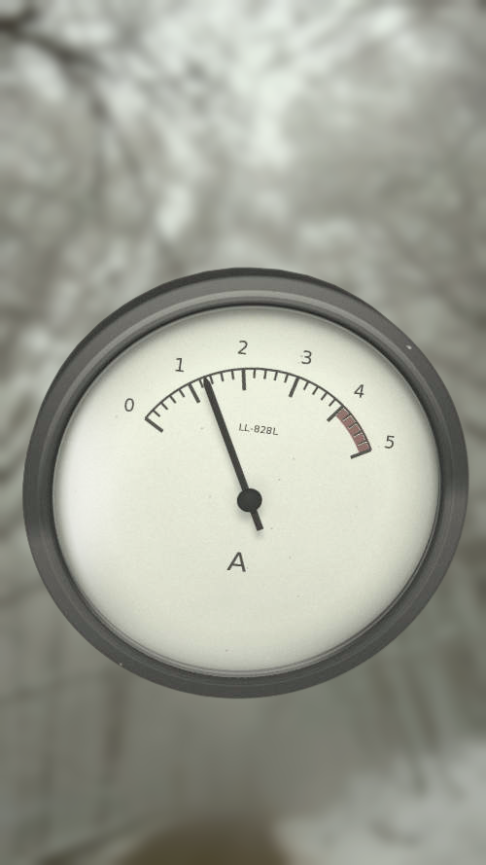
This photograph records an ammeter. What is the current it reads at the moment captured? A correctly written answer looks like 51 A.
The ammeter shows 1.3 A
